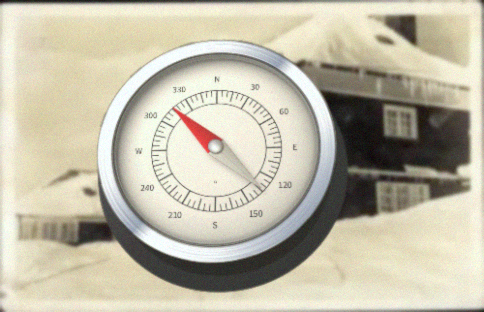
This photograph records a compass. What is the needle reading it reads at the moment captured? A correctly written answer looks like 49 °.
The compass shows 315 °
